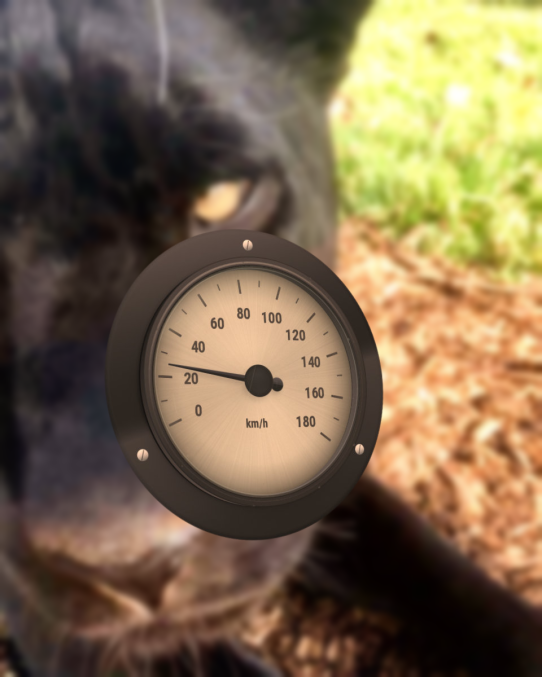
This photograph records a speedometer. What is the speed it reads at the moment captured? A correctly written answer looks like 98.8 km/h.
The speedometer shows 25 km/h
